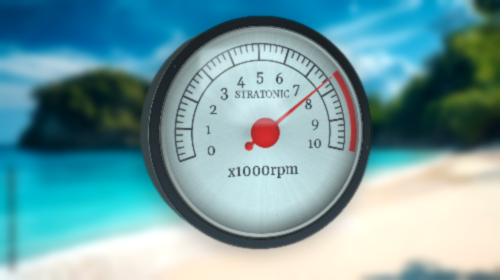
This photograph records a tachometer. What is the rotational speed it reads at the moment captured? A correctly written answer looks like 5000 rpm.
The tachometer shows 7600 rpm
